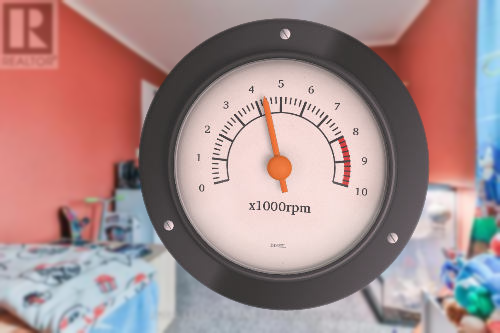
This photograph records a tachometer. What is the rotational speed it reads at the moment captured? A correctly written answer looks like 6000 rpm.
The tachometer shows 4400 rpm
